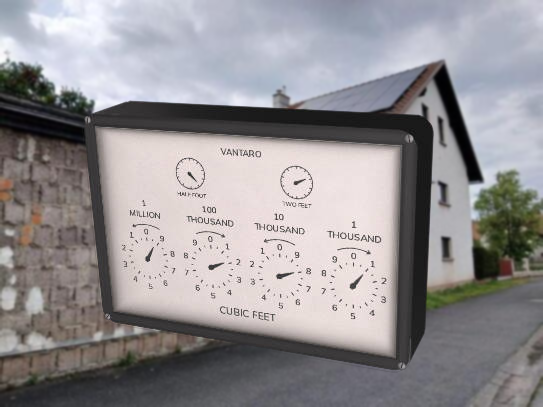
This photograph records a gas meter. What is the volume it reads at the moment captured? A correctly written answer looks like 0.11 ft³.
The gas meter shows 918100 ft³
